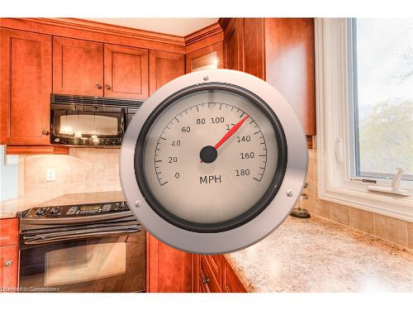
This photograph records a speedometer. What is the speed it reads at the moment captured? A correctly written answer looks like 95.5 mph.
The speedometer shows 125 mph
